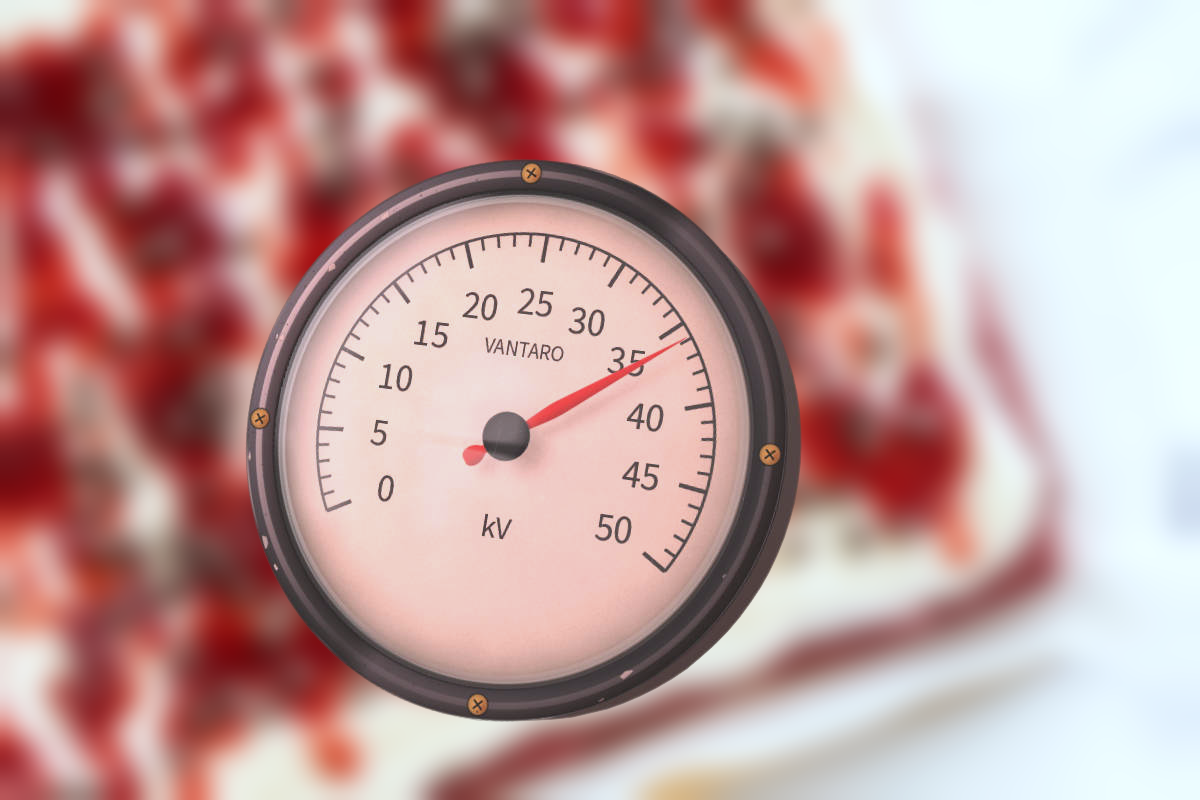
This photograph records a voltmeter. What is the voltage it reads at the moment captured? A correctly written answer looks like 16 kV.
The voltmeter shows 36 kV
